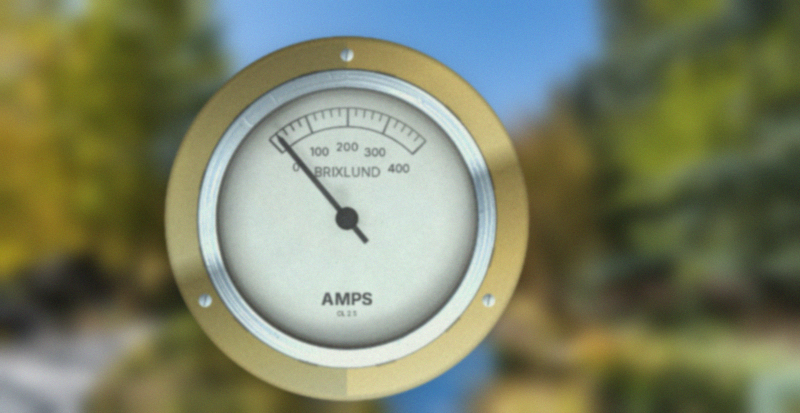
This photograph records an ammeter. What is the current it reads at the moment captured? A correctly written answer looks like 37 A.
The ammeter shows 20 A
